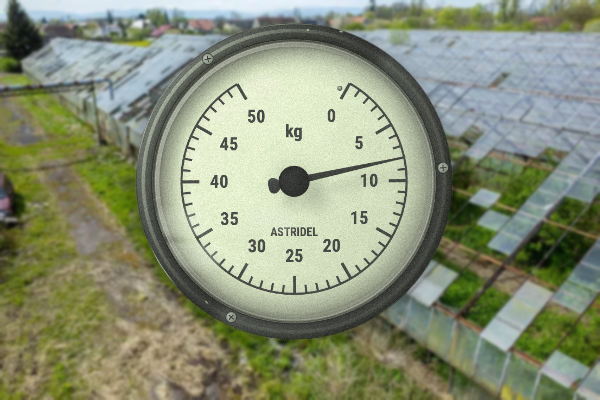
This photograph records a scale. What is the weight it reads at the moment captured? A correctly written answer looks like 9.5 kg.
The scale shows 8 kg
